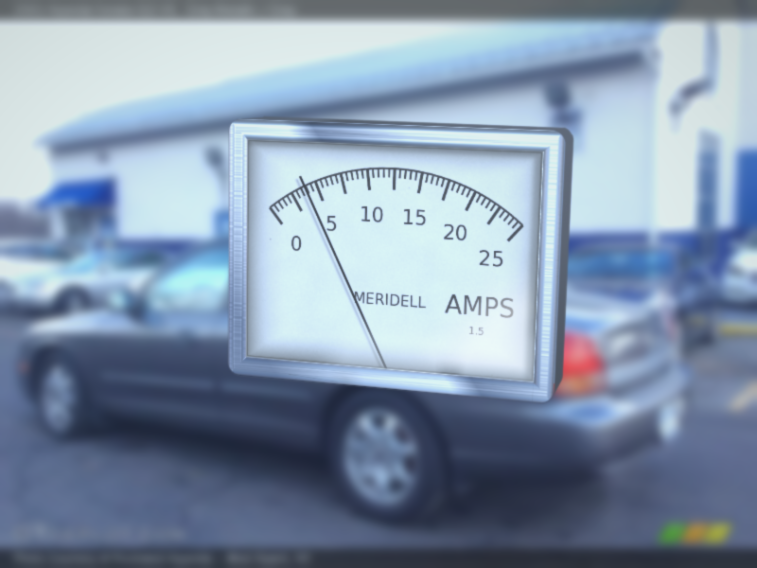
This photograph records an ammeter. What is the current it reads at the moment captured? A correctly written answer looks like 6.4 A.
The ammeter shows 4 A
